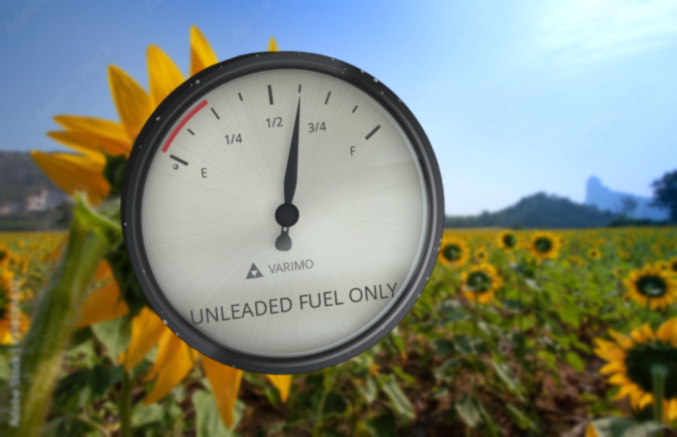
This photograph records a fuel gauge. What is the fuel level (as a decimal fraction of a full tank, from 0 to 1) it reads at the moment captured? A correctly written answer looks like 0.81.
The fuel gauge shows 0.625
